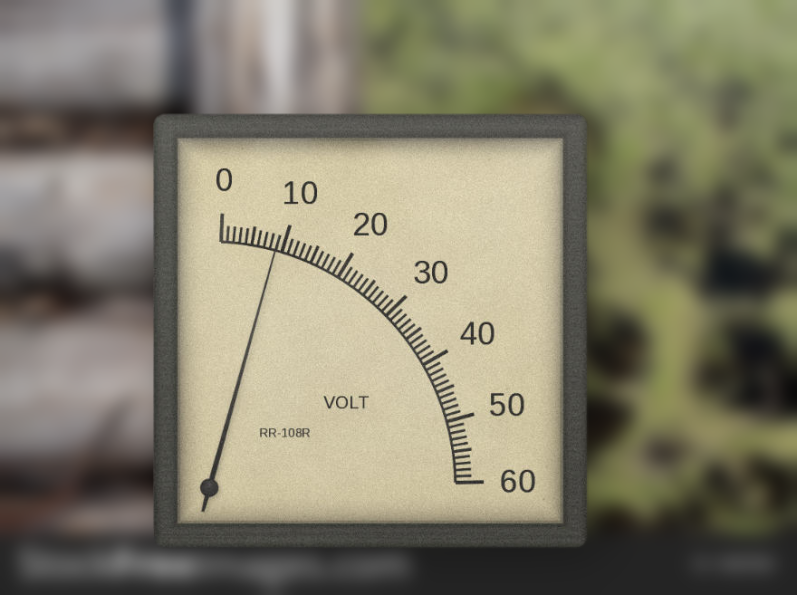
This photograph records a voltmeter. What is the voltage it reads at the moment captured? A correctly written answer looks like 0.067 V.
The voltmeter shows 9 V
